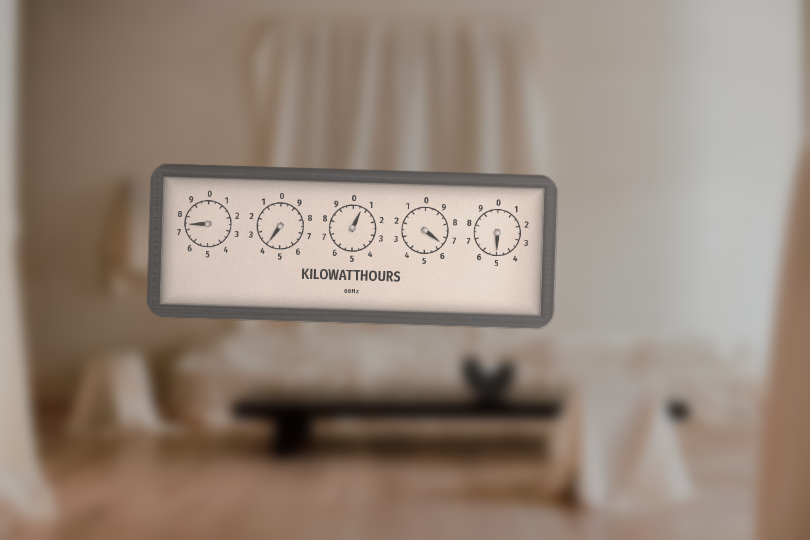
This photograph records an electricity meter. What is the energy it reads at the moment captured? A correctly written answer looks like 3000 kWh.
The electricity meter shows 74065 kWh
